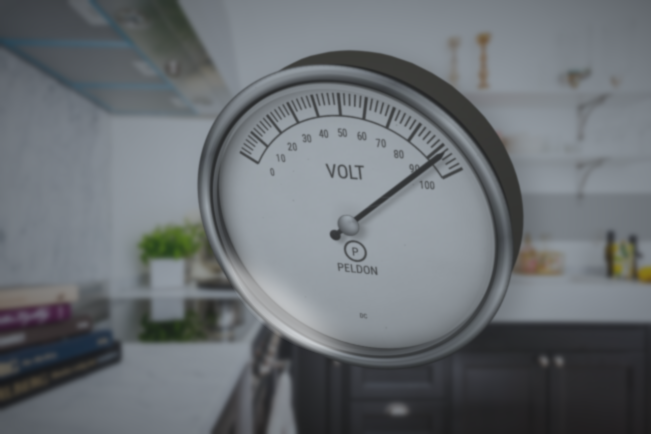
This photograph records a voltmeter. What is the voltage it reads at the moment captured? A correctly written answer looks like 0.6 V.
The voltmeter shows 92 V
